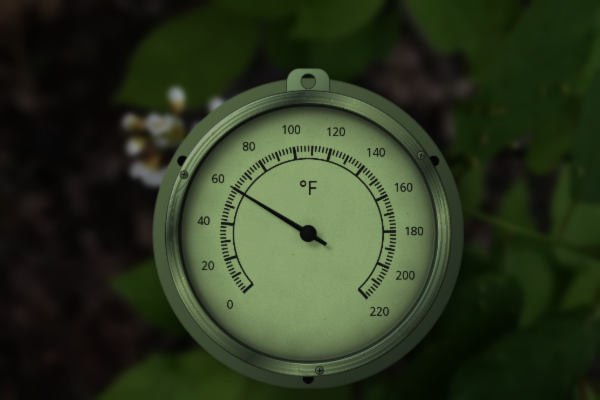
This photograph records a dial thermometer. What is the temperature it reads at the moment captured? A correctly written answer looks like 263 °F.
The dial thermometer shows 60 °F
